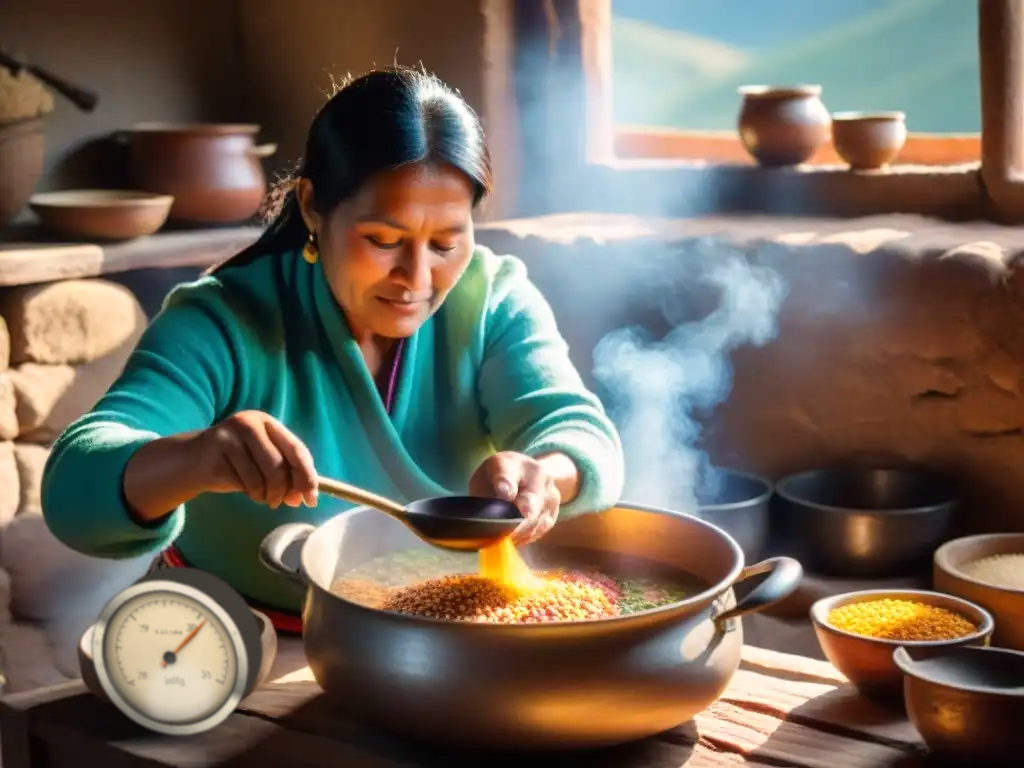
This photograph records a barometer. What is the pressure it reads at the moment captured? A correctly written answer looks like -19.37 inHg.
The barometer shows 30.1 inHg
